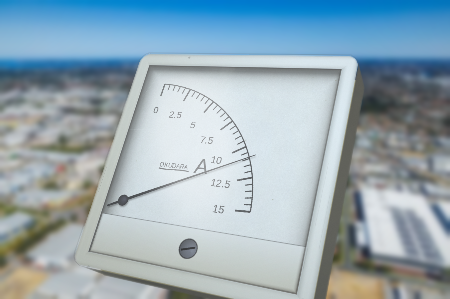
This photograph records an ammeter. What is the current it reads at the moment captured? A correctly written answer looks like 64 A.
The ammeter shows 11 A
